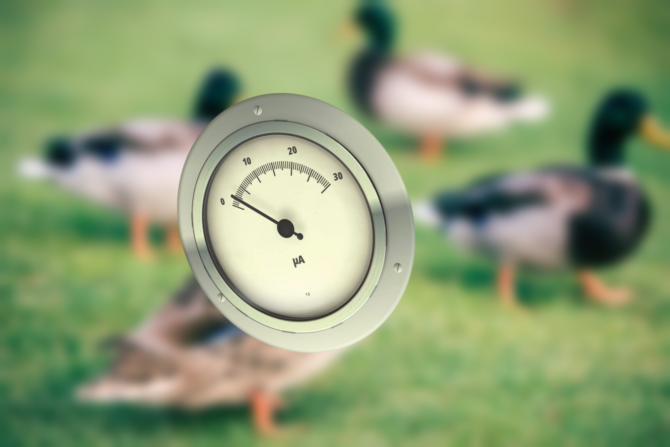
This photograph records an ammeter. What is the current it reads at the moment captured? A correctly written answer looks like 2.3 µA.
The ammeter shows 2.5 µA
